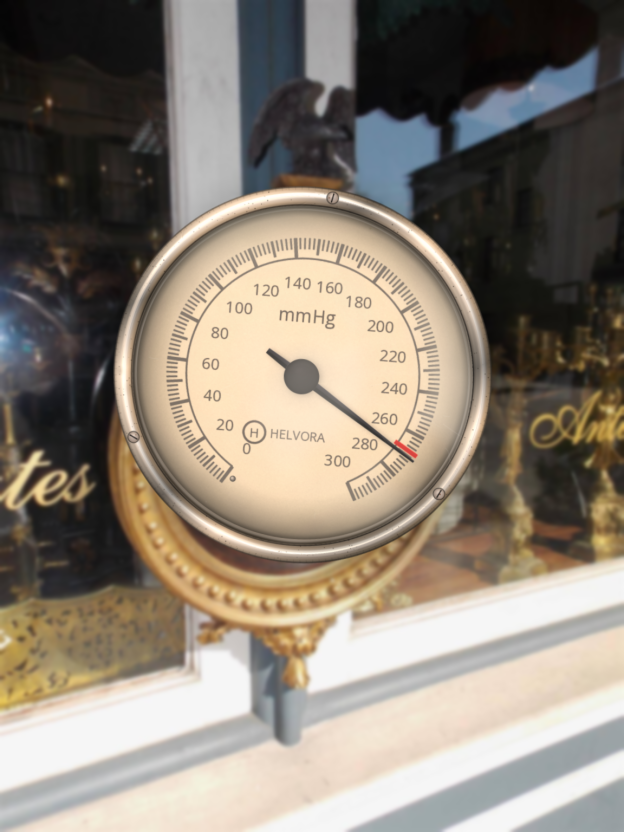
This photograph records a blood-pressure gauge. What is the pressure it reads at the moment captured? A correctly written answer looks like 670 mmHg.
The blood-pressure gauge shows 270 mmHg
